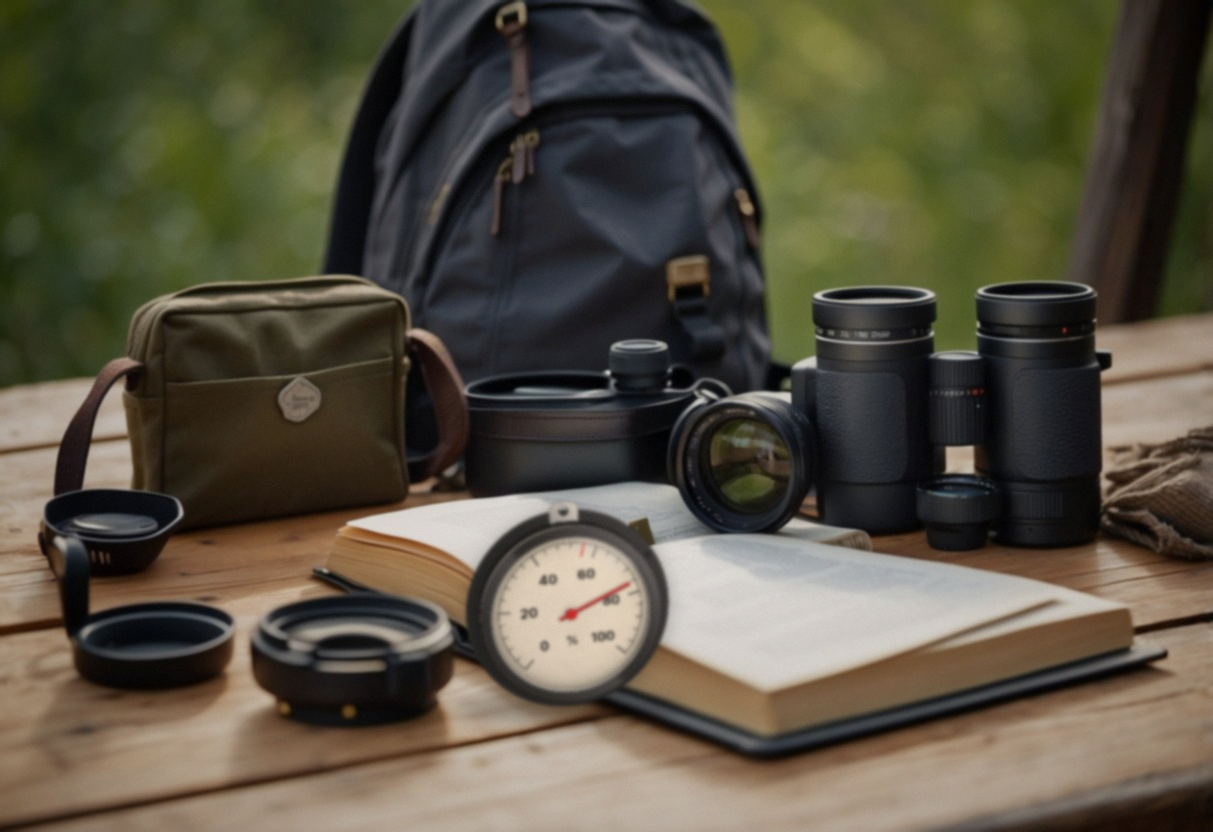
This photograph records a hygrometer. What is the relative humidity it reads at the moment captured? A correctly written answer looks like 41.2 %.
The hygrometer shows 76 %
